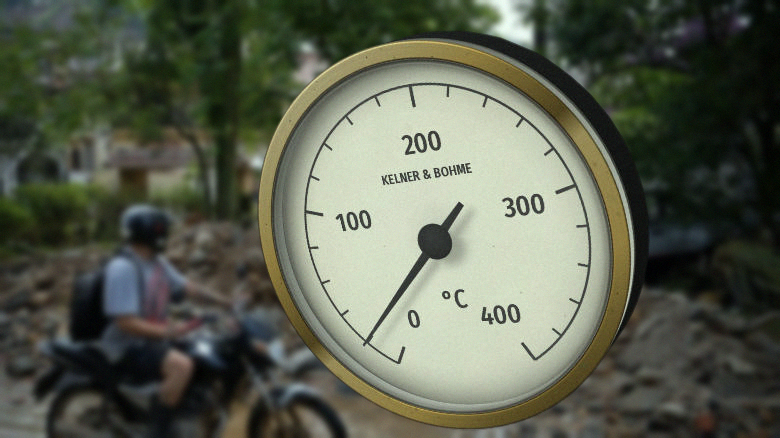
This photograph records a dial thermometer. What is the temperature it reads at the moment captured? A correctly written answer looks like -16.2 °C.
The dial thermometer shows 20 °C
